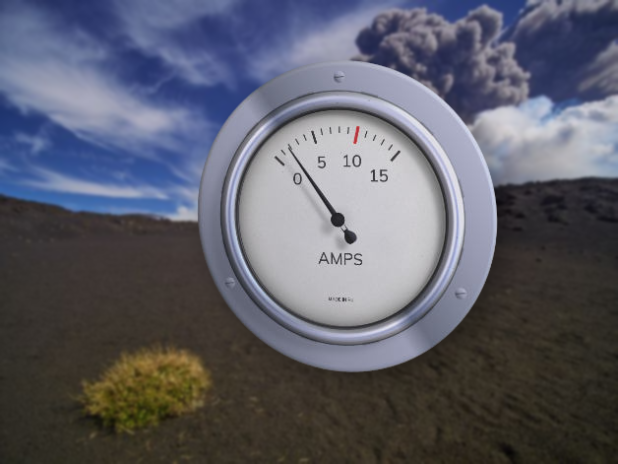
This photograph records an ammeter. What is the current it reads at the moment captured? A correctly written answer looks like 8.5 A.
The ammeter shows 2 A
